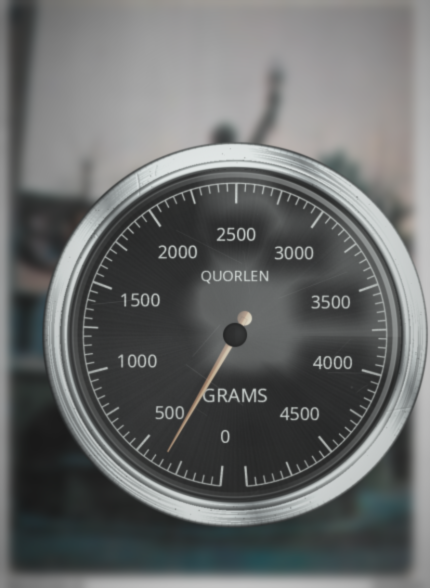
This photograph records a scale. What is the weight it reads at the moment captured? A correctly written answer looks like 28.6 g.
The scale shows 350 g
